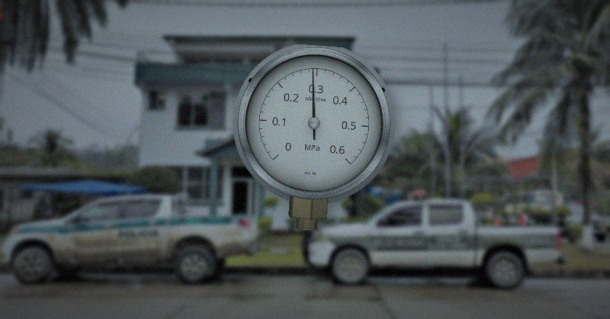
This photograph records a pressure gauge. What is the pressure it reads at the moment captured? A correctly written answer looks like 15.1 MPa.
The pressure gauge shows 0.29 MPa
